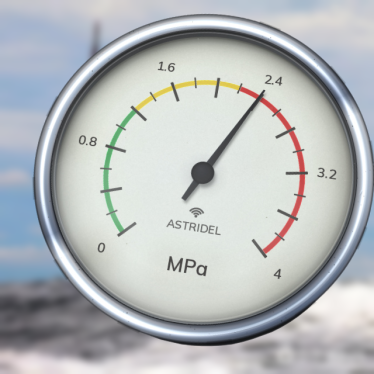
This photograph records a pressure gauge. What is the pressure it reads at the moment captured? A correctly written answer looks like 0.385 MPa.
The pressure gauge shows 2.4 MPa
